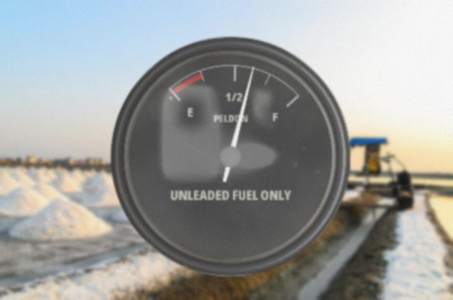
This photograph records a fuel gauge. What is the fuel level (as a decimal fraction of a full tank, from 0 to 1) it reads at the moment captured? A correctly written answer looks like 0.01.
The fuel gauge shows 0.625
